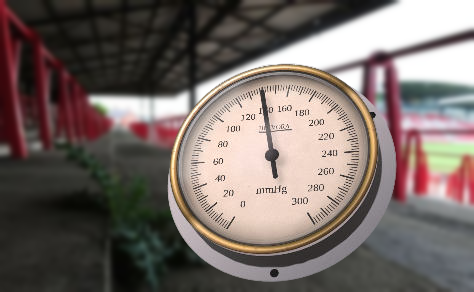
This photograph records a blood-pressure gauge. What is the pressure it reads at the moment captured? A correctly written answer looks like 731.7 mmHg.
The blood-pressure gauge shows 140 mmHg
